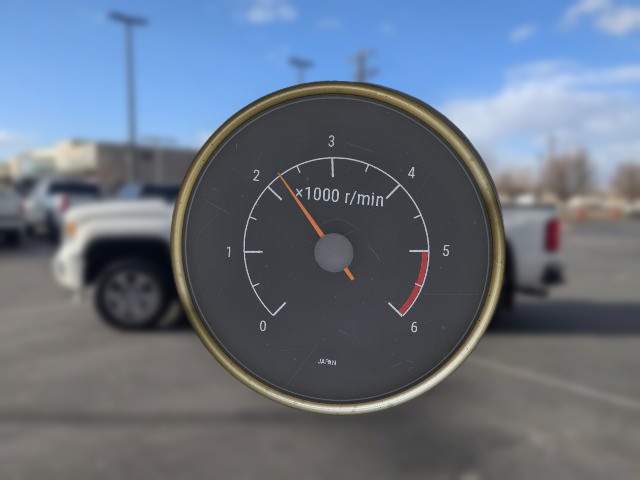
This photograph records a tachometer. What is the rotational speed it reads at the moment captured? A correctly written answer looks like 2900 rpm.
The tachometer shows 2250 rpm
